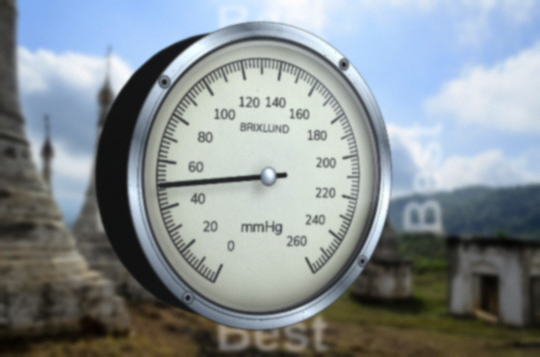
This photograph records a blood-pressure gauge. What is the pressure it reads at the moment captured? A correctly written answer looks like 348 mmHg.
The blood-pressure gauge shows 50 mmHg
